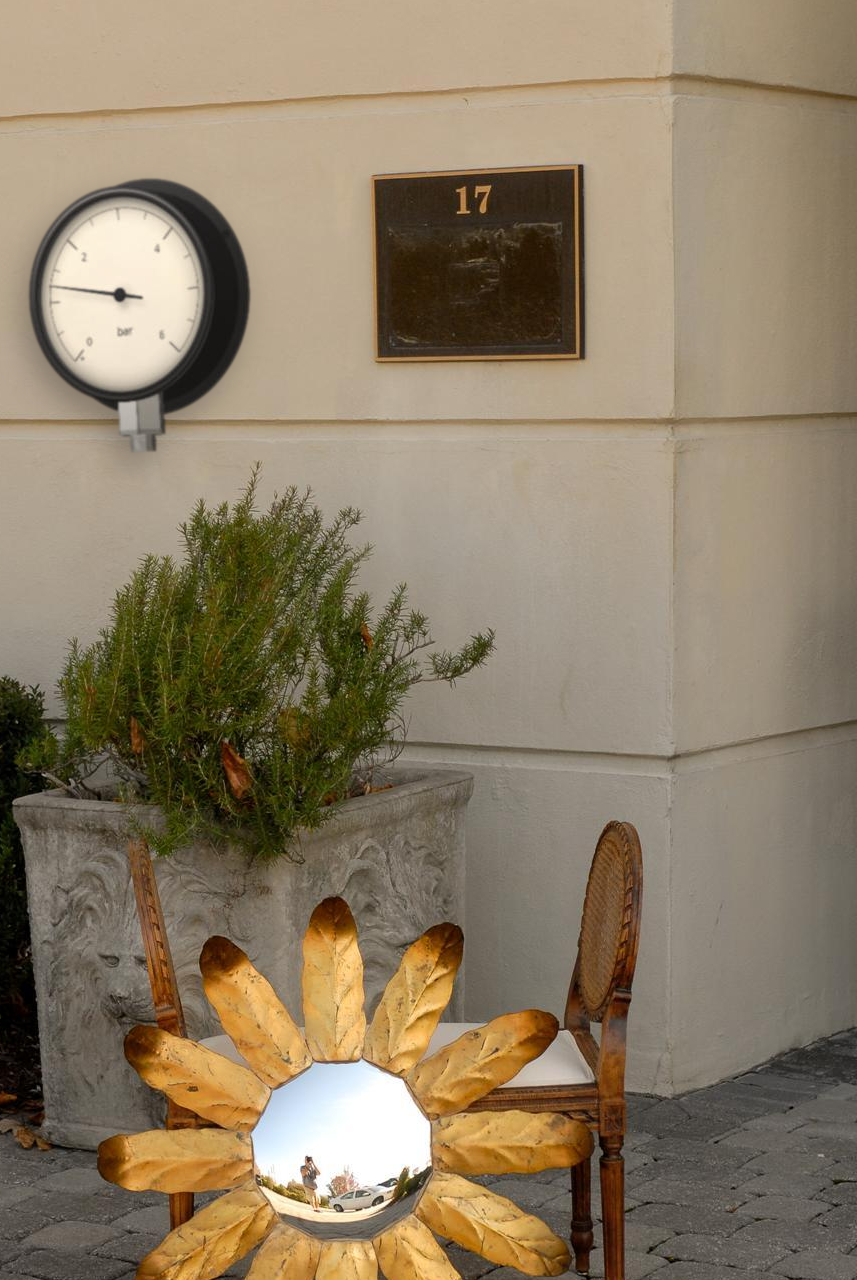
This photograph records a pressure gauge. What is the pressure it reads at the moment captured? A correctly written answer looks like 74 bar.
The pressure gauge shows 1.25 bar
